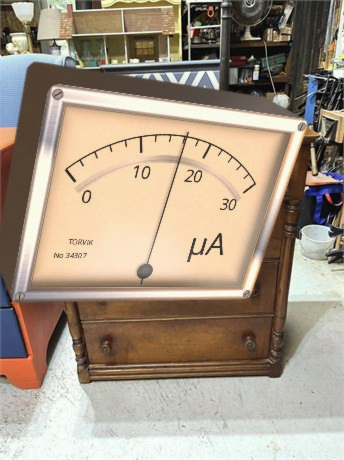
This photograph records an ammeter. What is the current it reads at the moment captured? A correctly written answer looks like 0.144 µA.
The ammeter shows 16 µA
